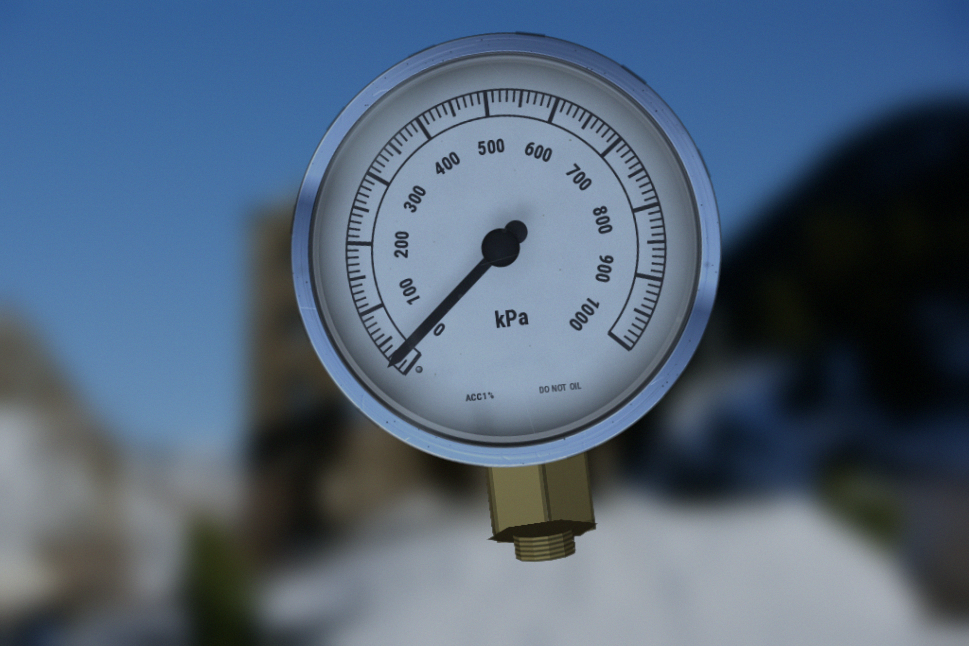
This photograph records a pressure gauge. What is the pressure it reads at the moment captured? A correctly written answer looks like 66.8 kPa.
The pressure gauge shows 20 kPa
